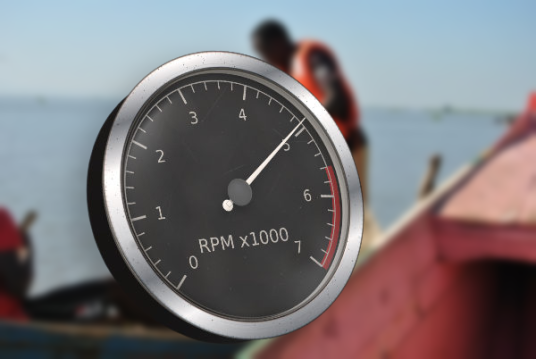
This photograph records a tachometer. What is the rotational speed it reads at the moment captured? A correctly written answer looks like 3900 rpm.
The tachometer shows 4900 rpm
